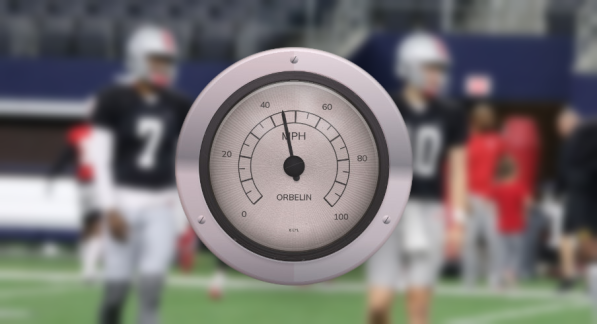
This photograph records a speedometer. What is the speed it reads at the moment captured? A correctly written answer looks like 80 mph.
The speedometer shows 45 mph
